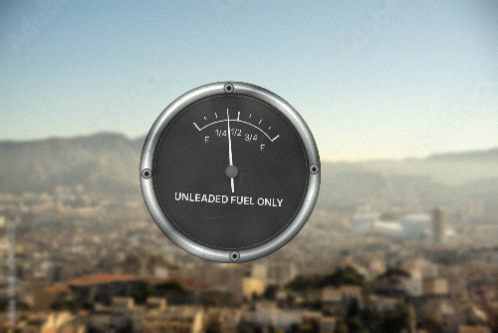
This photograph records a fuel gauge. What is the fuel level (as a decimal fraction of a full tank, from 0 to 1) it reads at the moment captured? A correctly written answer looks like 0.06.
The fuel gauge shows 0.375
